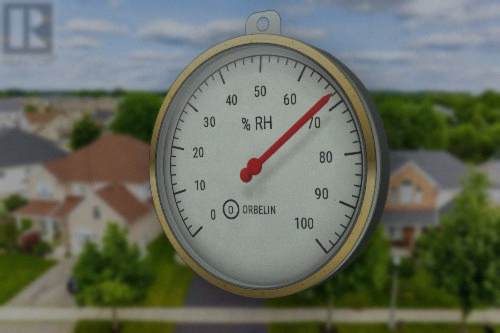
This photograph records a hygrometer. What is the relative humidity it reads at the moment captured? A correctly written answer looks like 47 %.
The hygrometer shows 68 %
